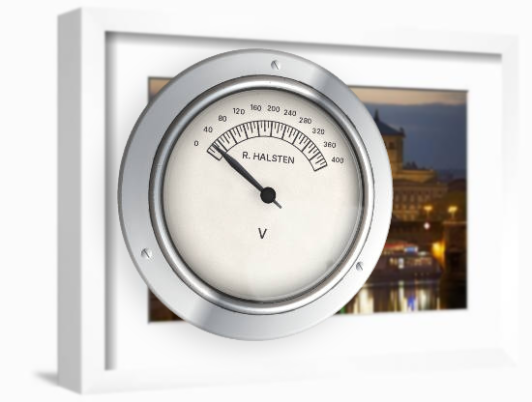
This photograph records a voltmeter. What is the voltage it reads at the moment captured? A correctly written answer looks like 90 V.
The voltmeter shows 20 V
